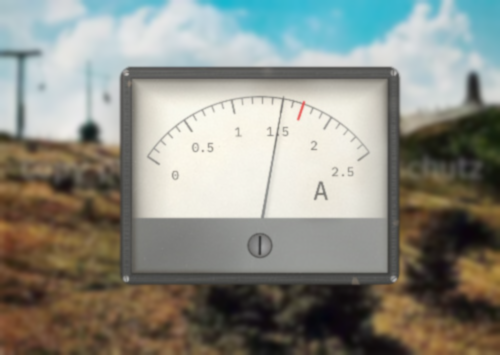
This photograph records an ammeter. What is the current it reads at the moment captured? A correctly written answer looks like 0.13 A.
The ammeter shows 1.5 A
